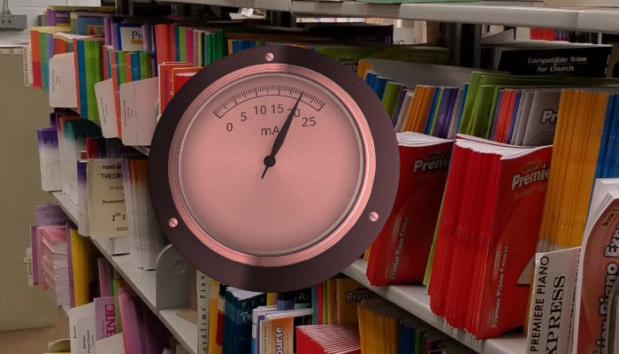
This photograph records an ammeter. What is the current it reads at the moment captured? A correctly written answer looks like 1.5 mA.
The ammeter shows 20 mA
